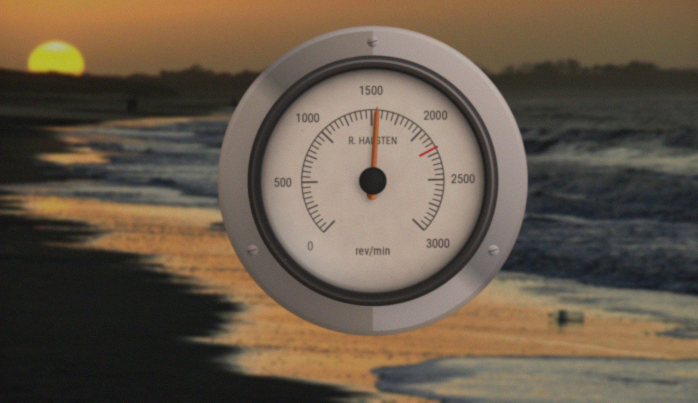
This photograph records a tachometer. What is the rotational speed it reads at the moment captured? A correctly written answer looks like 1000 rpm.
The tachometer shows 1550 rpm
